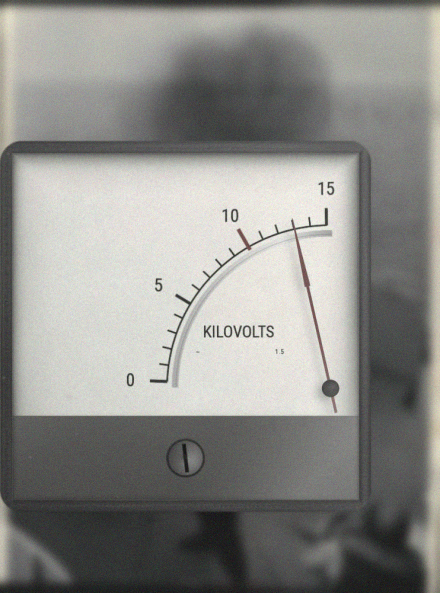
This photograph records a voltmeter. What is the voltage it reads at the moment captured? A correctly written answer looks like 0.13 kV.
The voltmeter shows 13 kV
